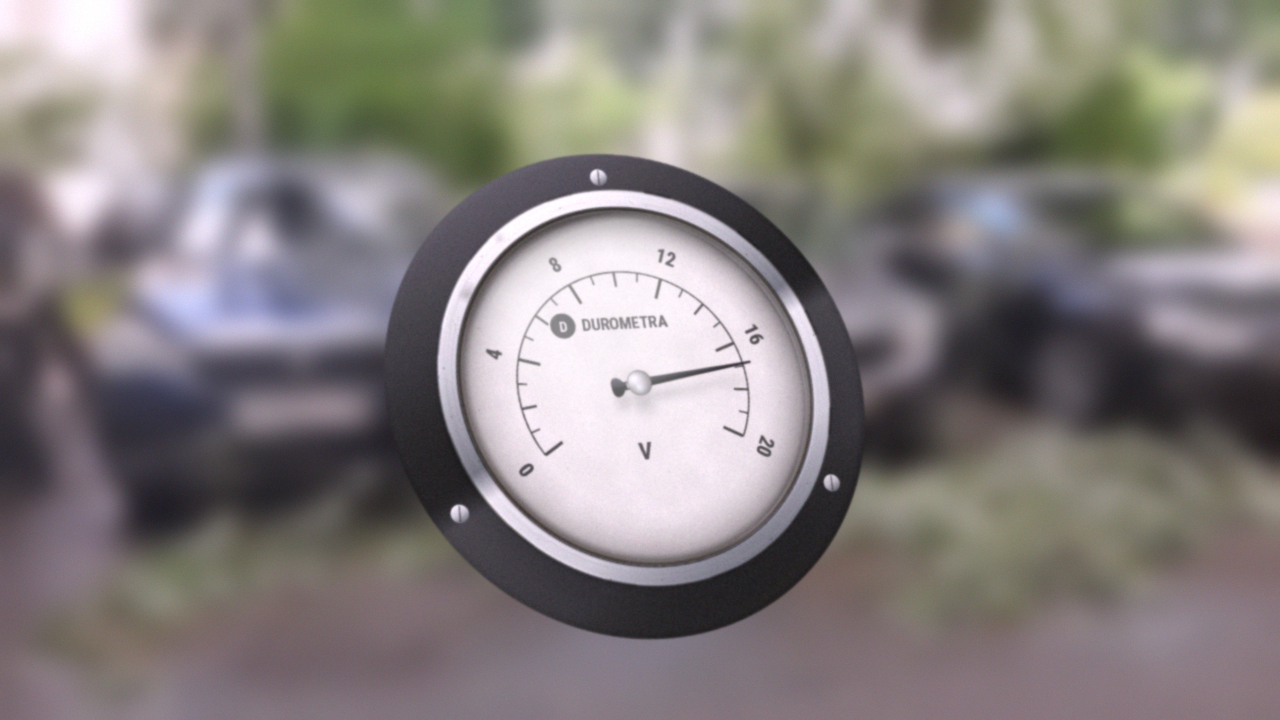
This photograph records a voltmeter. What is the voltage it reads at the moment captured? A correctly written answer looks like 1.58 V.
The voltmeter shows 17 V
